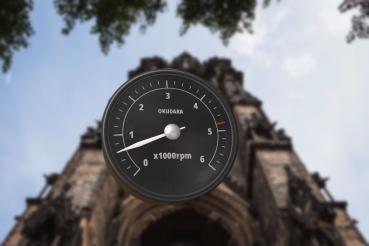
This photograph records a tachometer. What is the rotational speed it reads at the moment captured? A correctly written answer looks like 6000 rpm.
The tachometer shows 600 rpm
